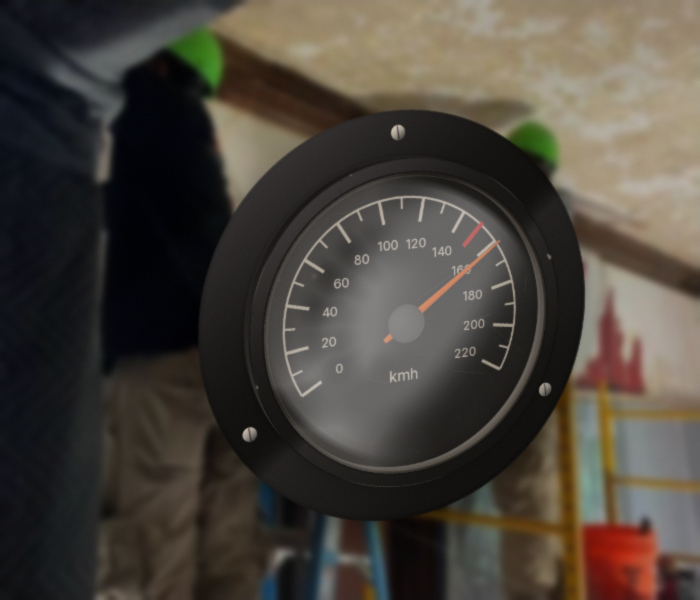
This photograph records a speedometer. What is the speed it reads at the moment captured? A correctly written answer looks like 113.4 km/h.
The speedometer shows 160 km/h
